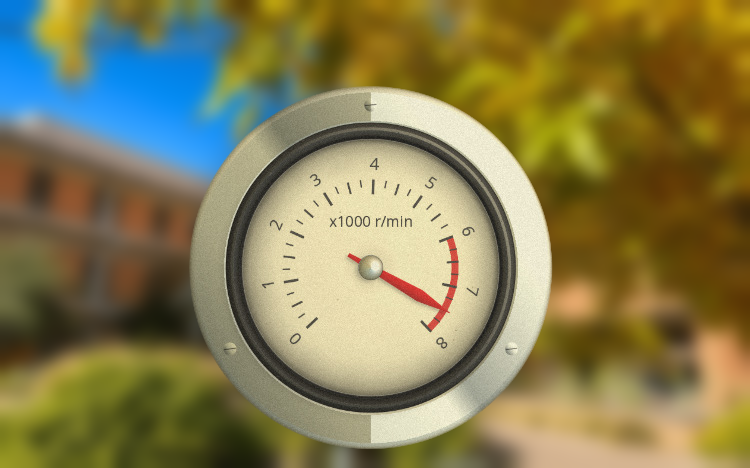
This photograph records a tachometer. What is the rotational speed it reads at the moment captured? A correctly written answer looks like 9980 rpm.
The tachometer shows 7500 rpm
